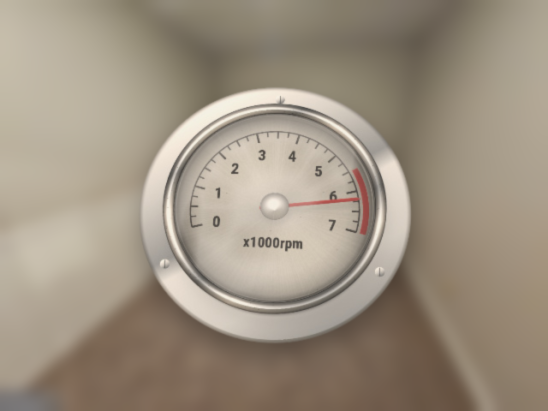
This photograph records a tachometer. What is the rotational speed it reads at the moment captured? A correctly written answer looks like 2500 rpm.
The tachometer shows 6250 rpm
